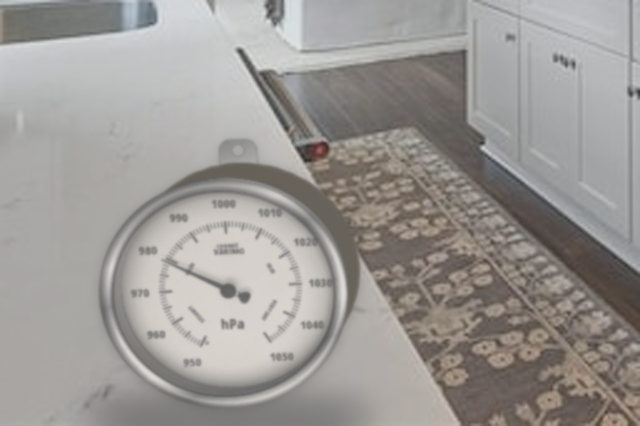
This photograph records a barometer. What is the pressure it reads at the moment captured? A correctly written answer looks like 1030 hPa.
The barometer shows 980 hPa
